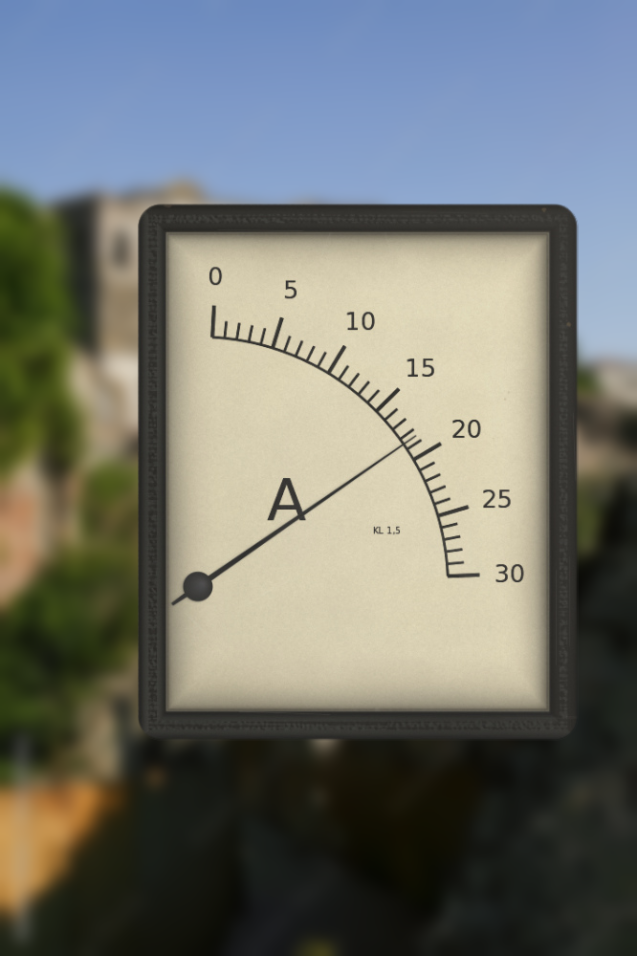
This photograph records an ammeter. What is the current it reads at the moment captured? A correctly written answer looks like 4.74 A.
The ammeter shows 18.5 A
